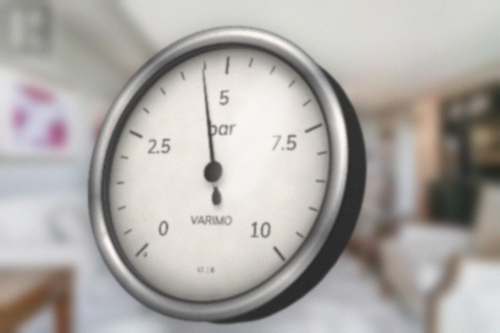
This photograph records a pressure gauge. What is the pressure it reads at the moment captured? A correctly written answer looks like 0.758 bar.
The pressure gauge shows 4.5 bar
